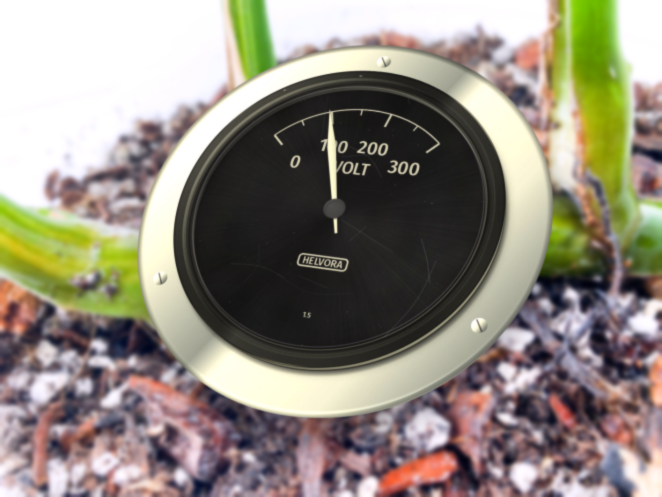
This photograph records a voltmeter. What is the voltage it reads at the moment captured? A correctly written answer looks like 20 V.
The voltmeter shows 100 V
